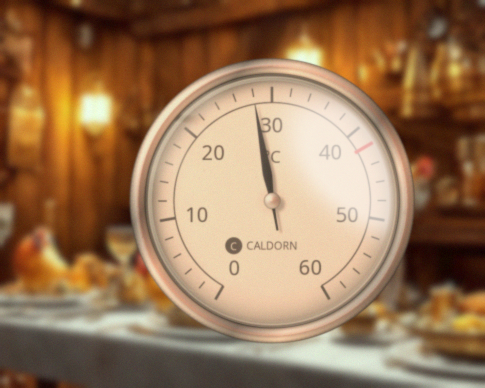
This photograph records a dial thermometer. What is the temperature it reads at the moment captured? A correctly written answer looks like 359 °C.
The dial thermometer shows 28 °C
